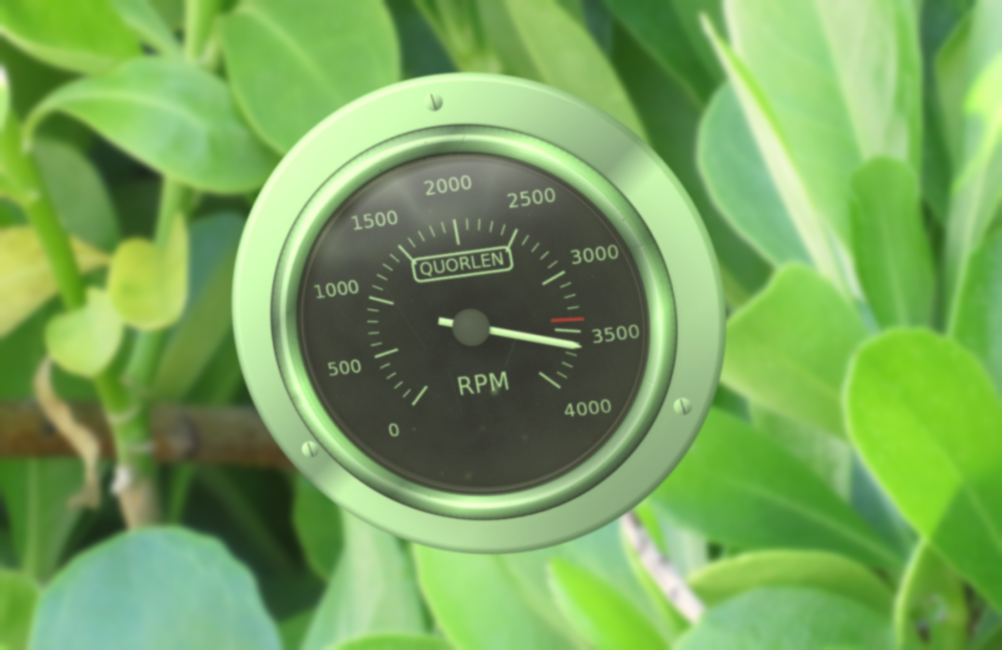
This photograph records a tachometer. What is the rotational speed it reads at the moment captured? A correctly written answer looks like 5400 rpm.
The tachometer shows 3600 rpm
